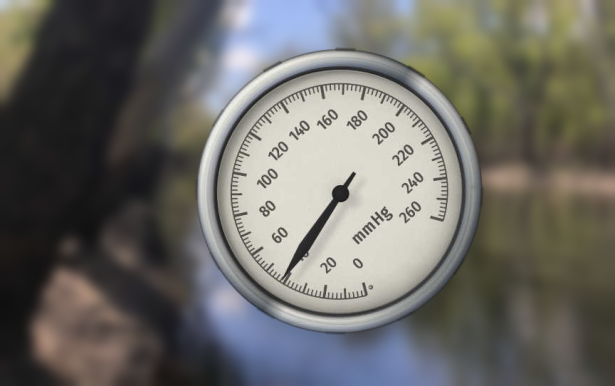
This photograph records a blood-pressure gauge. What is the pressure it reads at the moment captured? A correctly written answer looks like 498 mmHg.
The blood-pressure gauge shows 42 mmHg
